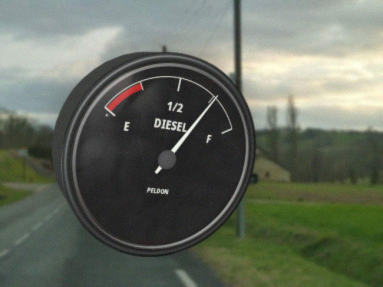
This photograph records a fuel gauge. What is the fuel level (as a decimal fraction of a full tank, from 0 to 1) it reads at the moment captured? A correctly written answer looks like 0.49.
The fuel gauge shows 0.75
